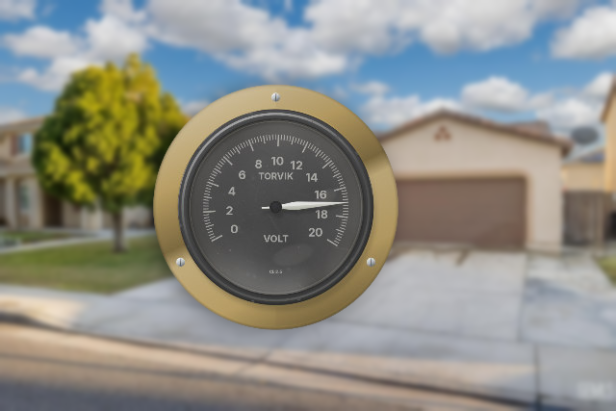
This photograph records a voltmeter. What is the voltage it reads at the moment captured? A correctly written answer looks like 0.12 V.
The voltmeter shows 17 V
